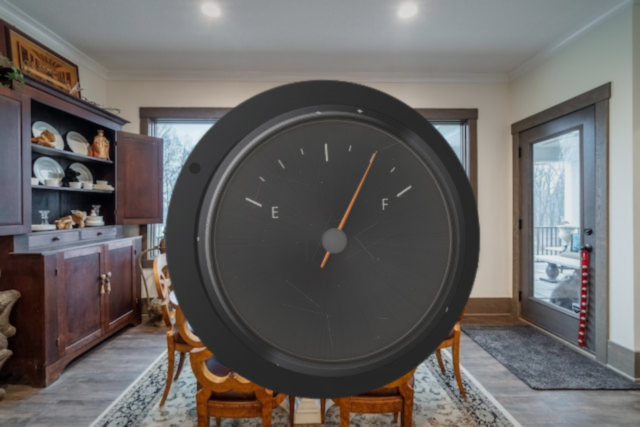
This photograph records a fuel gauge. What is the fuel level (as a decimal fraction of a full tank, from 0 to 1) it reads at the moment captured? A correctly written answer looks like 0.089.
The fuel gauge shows 0.75
